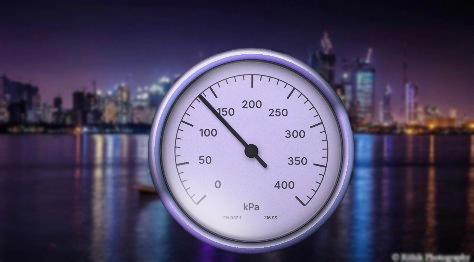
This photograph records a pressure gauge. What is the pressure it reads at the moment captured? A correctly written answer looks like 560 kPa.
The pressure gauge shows 135 kPa
